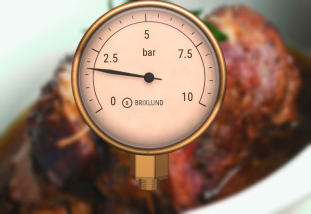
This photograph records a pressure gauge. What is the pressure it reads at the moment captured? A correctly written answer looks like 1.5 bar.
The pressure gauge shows 1.75 bar
